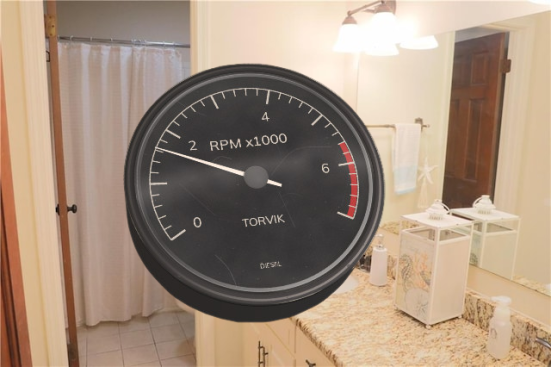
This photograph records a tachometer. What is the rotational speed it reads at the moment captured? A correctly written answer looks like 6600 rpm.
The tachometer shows 1600 rpm
